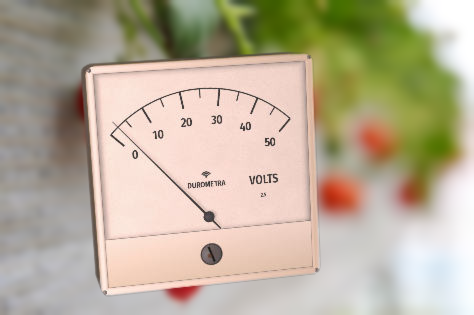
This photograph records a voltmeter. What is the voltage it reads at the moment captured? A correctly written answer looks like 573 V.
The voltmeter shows 2.5 V
